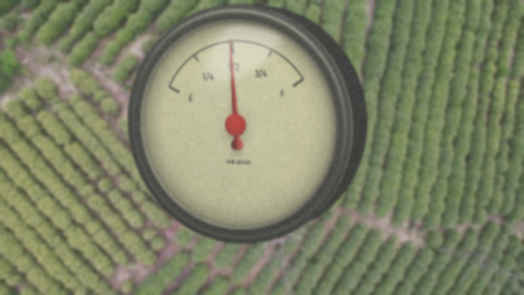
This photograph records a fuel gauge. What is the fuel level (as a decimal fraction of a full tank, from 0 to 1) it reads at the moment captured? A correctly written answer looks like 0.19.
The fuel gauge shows 0.5
